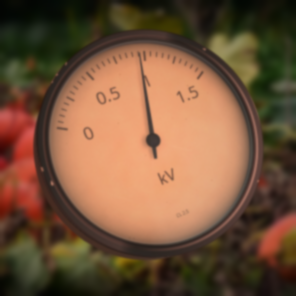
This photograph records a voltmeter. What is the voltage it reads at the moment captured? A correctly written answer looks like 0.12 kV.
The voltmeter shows 0.95 kV
